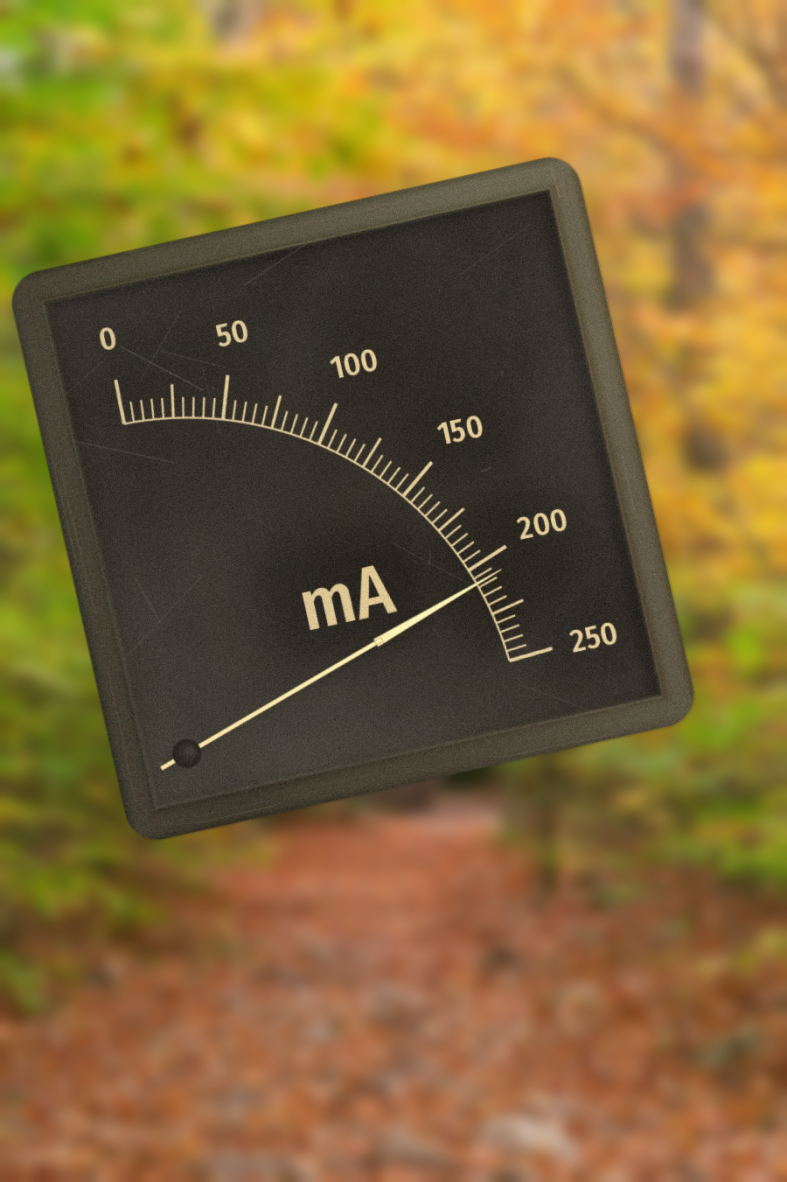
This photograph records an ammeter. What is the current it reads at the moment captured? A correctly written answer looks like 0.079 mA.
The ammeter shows 207.5 mA
